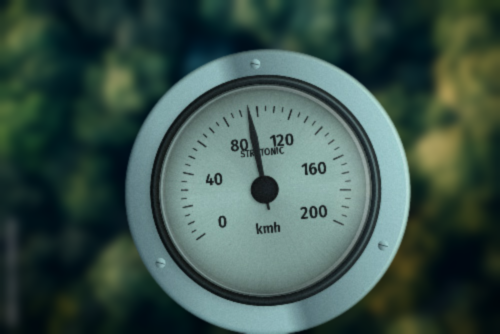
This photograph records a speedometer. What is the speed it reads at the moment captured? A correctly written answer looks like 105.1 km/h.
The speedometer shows 95 km/h
